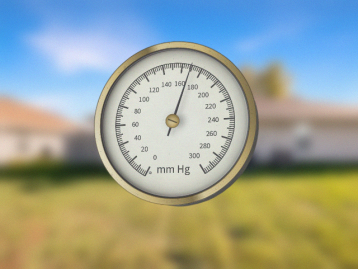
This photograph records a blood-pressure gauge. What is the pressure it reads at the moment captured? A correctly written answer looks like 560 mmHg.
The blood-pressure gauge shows 170 mmHg
